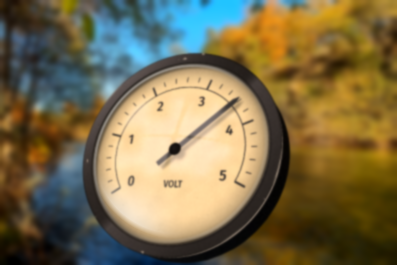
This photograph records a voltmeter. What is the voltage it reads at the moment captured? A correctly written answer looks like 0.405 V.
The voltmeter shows 3.6 V
